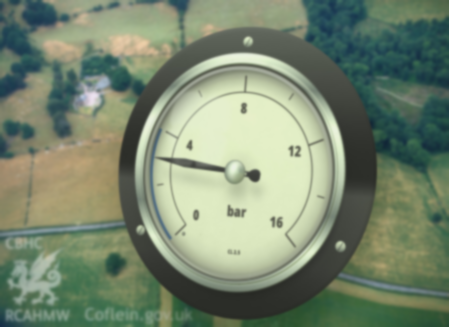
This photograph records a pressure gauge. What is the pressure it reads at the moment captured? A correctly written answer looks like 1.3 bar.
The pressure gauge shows 3 bar
